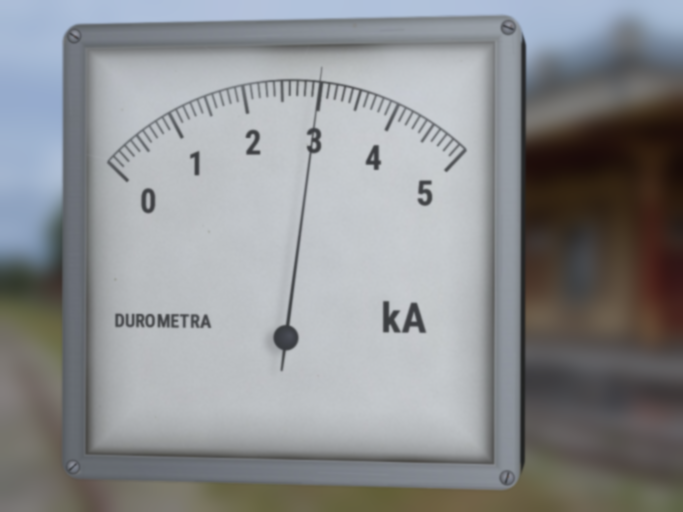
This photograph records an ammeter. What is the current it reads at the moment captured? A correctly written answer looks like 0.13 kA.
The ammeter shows 3 kA
